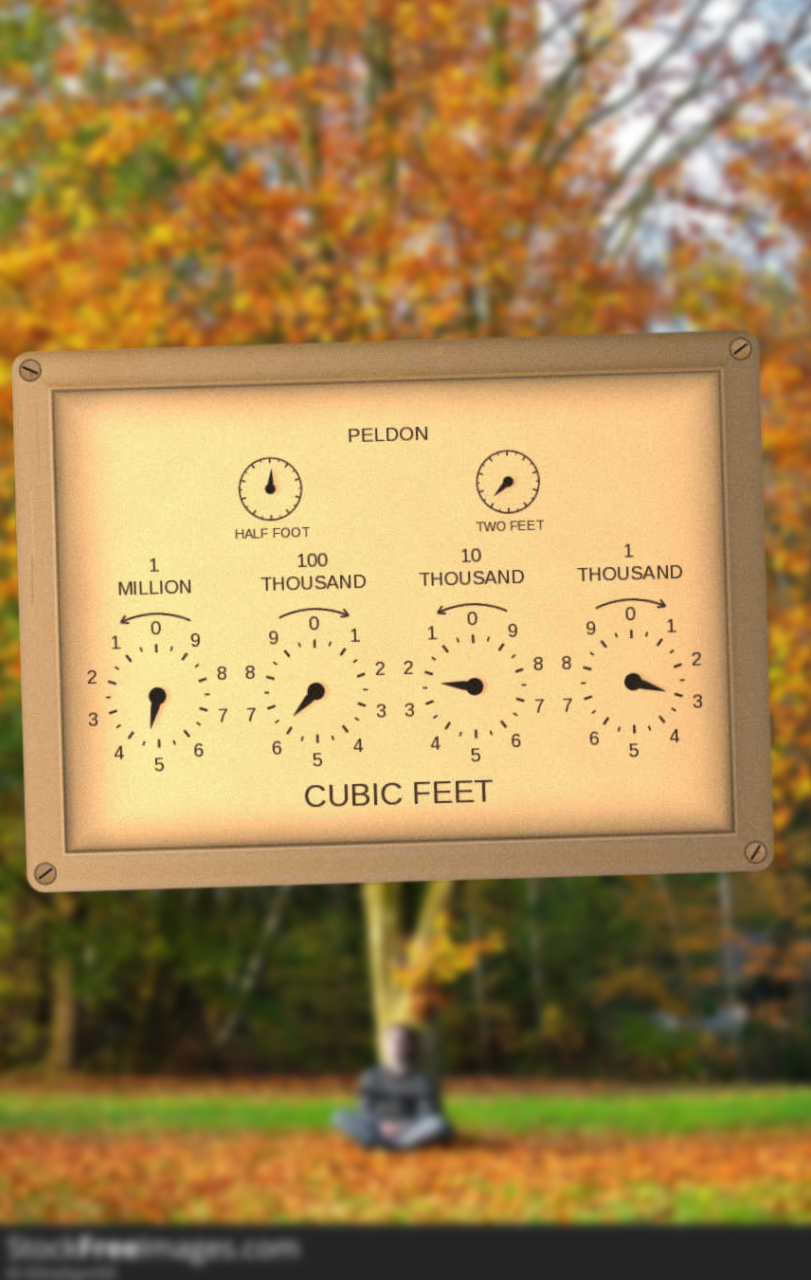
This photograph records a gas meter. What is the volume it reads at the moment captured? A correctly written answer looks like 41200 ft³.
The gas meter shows 462300 ft³
